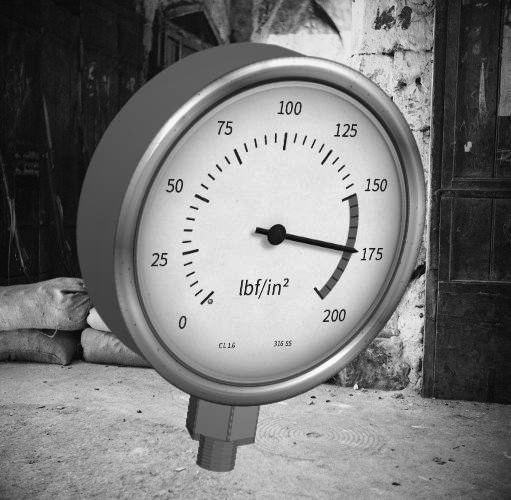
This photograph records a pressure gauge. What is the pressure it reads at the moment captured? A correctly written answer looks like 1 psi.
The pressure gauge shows 175 psi
